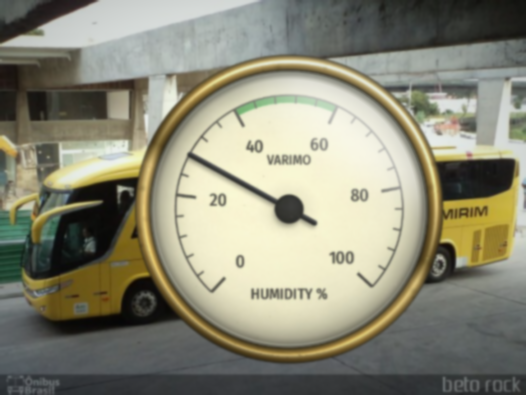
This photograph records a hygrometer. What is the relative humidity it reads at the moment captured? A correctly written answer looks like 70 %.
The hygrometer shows 28 %
